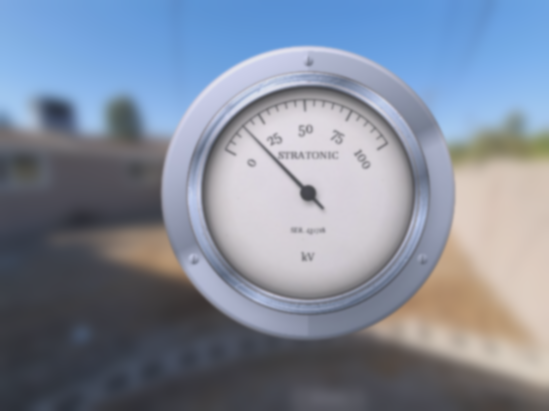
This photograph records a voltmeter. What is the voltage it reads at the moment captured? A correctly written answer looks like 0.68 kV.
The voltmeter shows 15 kV
